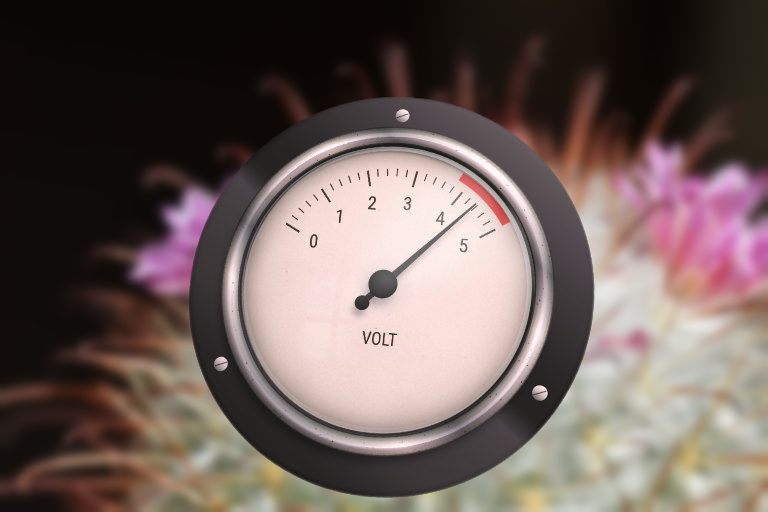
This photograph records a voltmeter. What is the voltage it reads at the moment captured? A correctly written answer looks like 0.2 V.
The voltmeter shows 4.4 V
